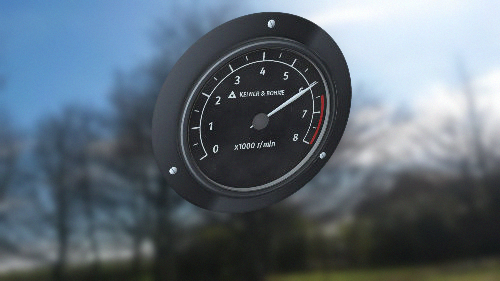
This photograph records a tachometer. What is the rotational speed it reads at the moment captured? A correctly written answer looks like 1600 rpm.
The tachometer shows 6000 rpm
